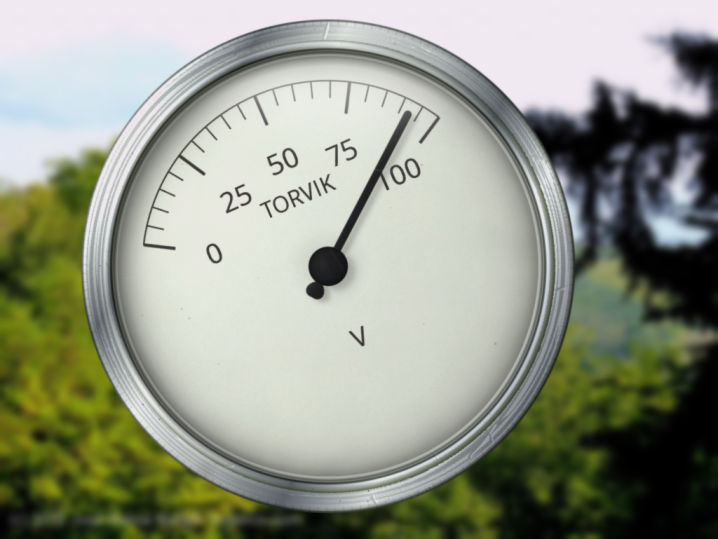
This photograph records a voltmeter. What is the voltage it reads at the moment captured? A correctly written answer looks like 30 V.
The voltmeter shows 92.5 V
